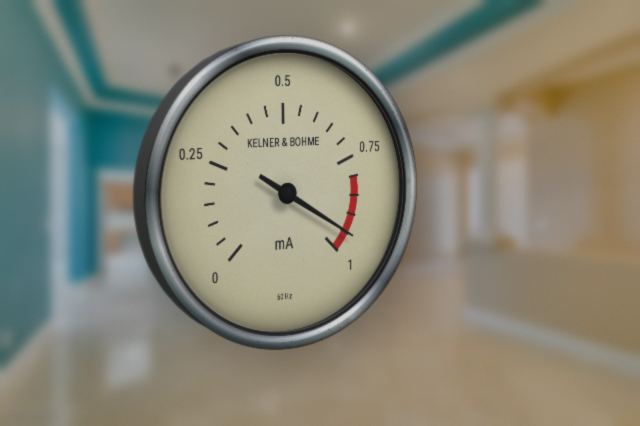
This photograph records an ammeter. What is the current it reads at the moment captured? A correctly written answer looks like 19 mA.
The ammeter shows 0.95 mA
